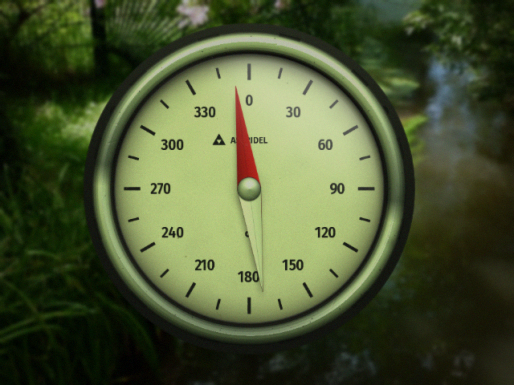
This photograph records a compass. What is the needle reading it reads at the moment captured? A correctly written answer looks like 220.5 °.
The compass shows 352.5 °
